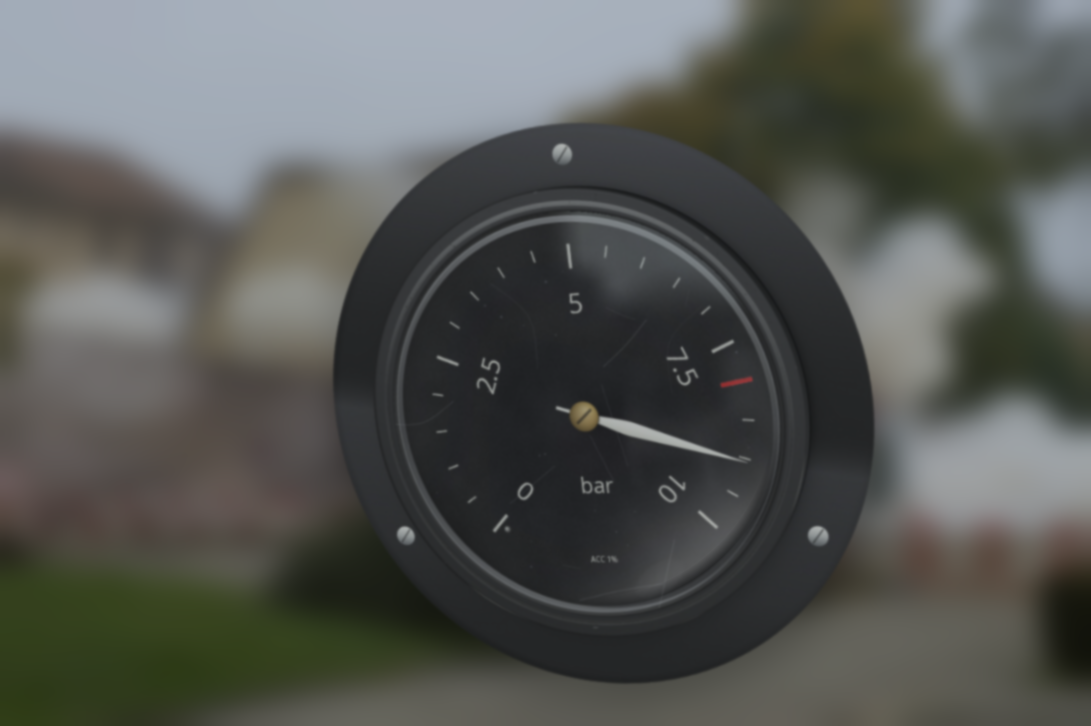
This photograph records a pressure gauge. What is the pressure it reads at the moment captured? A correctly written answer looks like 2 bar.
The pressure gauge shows 9 bar
